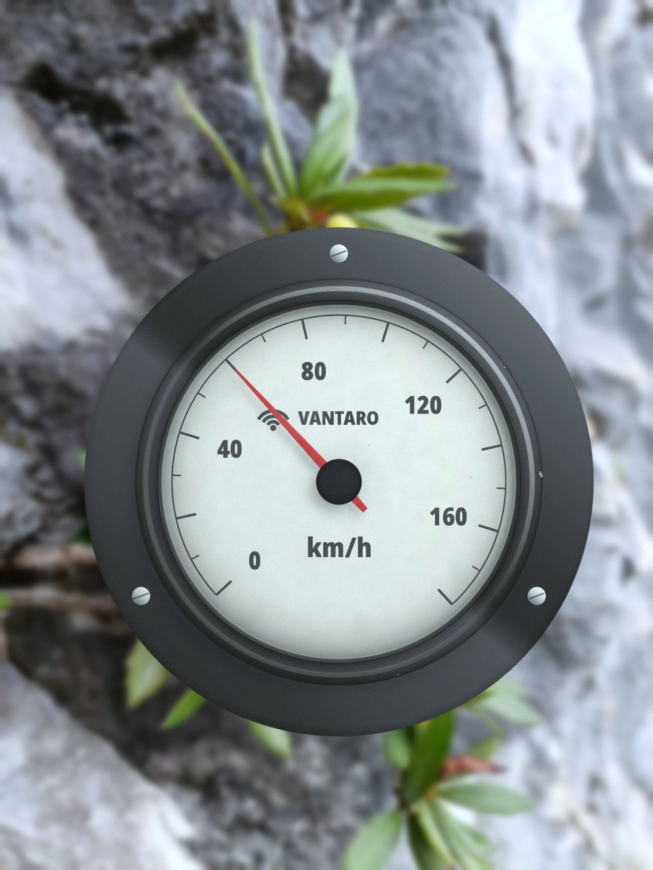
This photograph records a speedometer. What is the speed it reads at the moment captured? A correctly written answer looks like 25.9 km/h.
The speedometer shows 60 km/h
